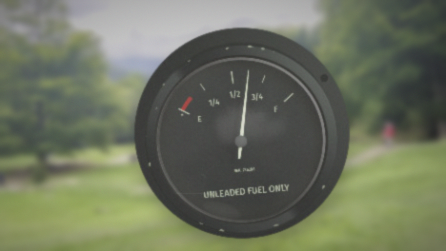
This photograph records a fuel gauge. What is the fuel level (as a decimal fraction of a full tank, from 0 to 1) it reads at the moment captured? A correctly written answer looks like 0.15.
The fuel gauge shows 0.625
